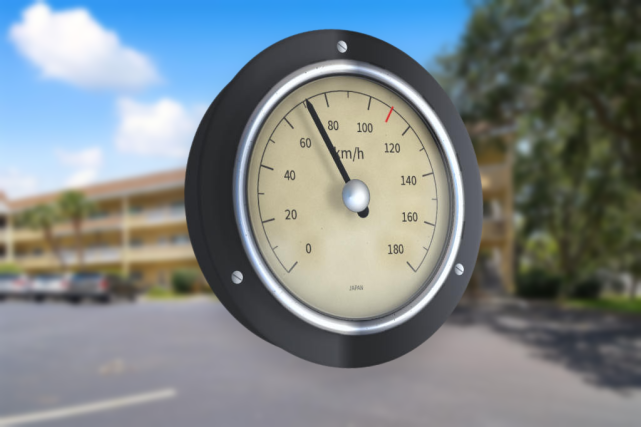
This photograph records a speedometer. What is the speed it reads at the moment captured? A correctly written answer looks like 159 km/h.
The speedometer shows 70 km/h
